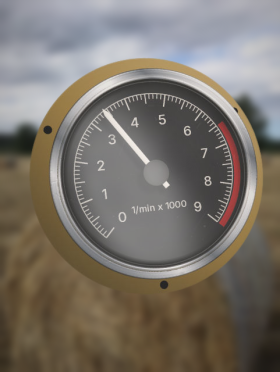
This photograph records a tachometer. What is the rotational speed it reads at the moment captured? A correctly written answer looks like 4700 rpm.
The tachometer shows 3400 rpm
